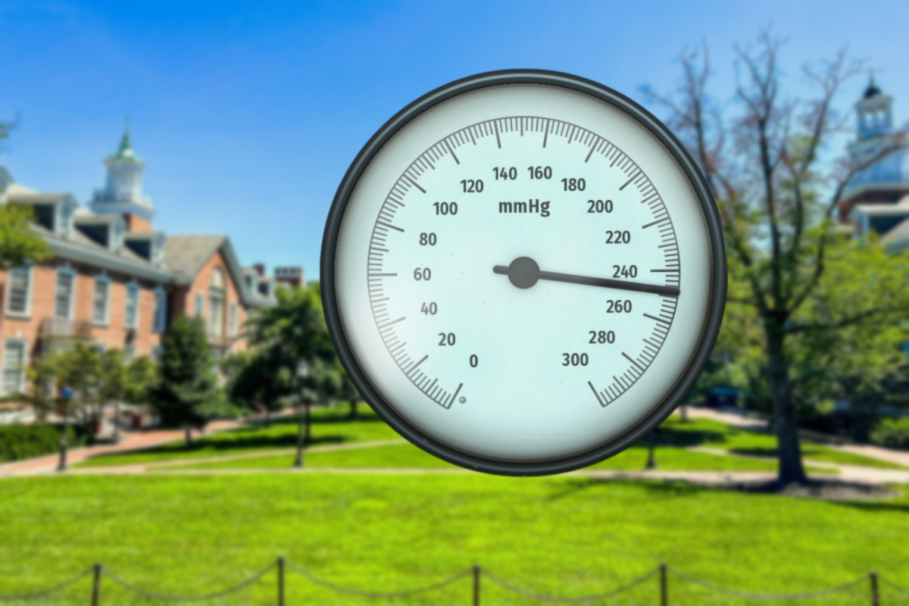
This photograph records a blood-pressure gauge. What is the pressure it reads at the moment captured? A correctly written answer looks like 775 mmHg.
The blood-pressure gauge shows 248 mmHg
